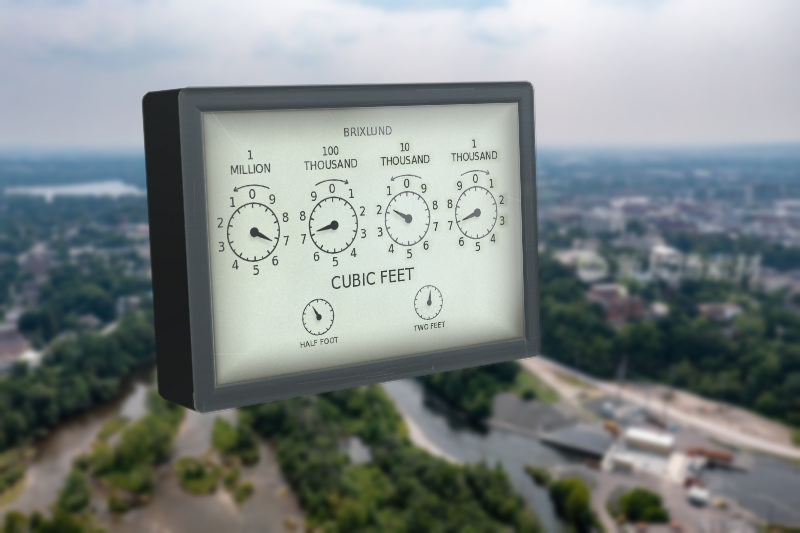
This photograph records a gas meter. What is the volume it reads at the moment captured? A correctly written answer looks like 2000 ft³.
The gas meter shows 671700 ft³
